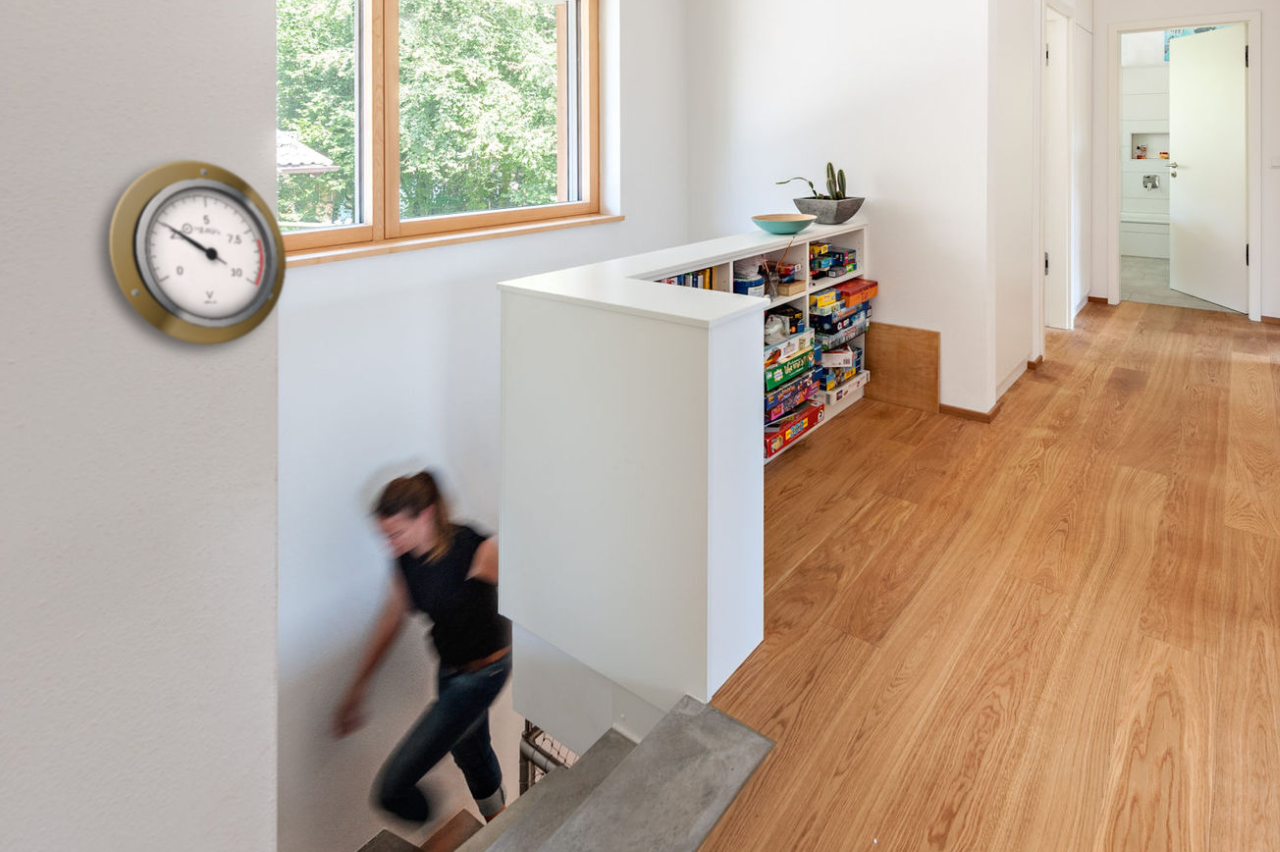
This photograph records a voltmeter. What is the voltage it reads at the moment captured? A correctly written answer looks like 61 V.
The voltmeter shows 2.5 V
